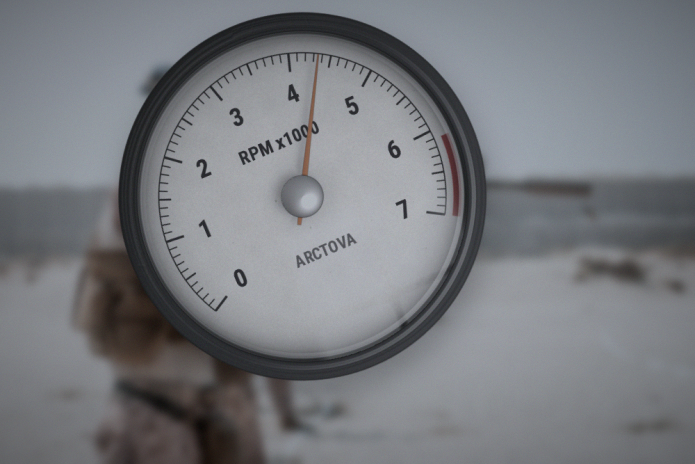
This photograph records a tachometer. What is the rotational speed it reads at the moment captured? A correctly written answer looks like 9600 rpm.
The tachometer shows 4350 rpm
